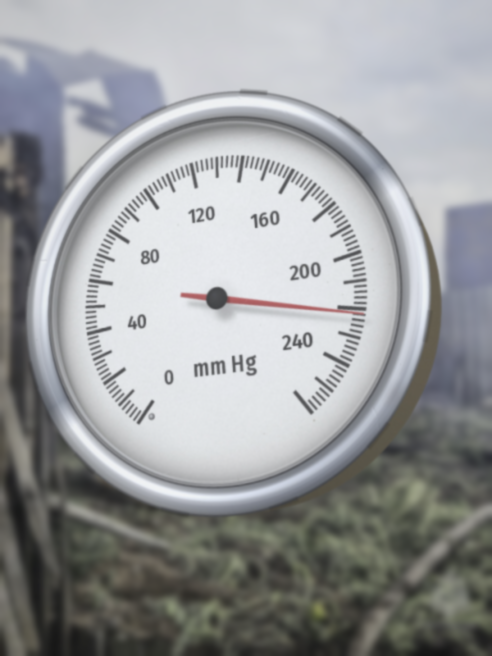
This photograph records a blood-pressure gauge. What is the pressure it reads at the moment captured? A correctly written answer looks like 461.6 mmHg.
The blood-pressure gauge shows 222 mmHg
